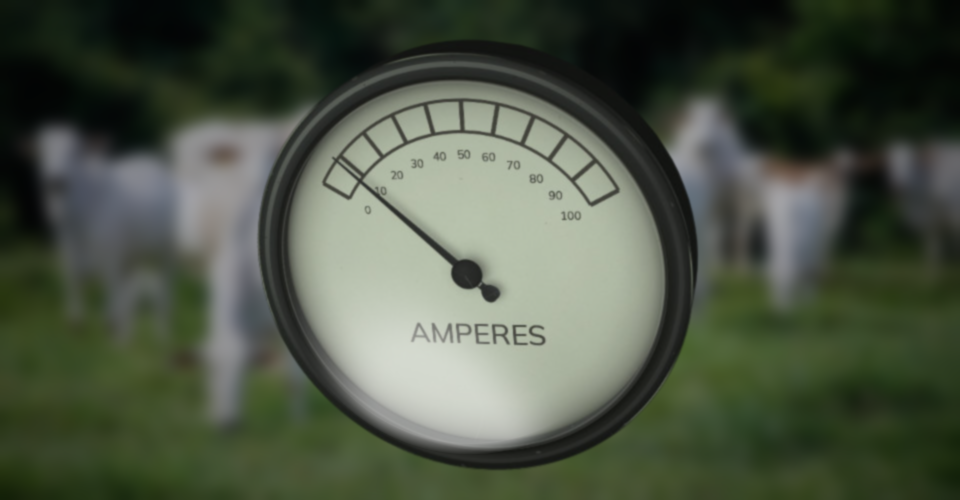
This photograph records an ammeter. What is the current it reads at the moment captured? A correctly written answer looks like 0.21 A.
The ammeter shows 10 A
